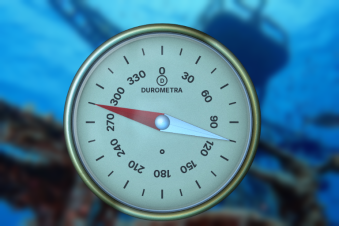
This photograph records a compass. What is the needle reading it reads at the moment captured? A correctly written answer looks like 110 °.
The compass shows 285 °
